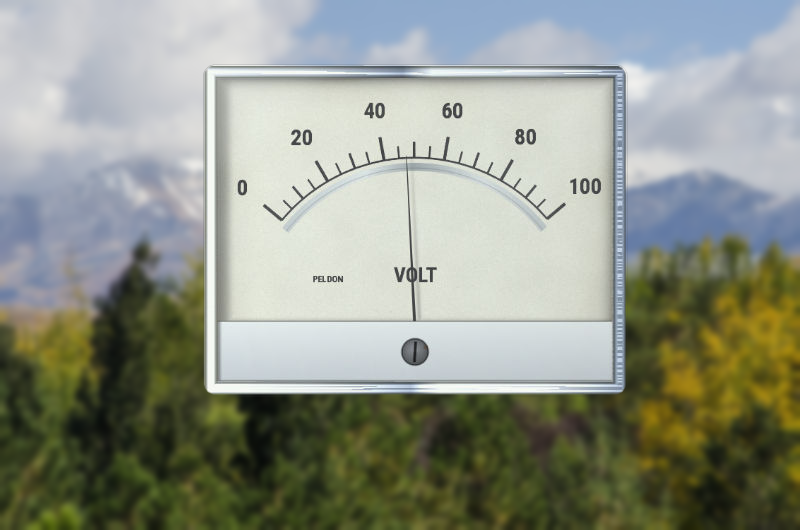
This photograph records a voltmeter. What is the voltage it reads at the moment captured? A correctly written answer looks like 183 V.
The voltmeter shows 47.5 V
